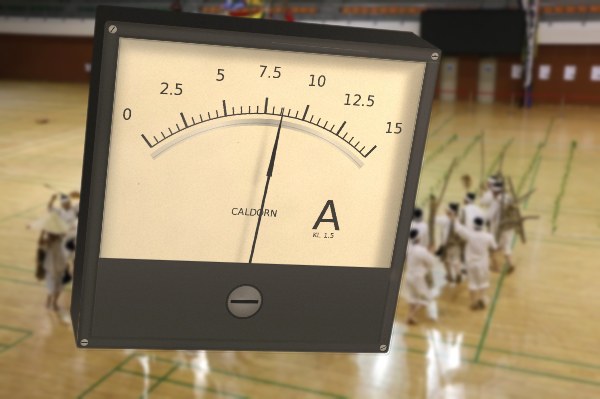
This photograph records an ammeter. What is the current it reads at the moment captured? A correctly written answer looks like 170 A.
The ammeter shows 8.5 A
